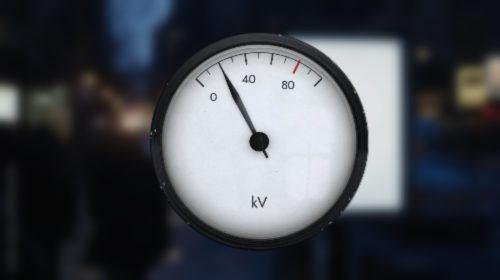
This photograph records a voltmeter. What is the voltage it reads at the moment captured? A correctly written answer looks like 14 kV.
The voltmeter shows 20 kV
